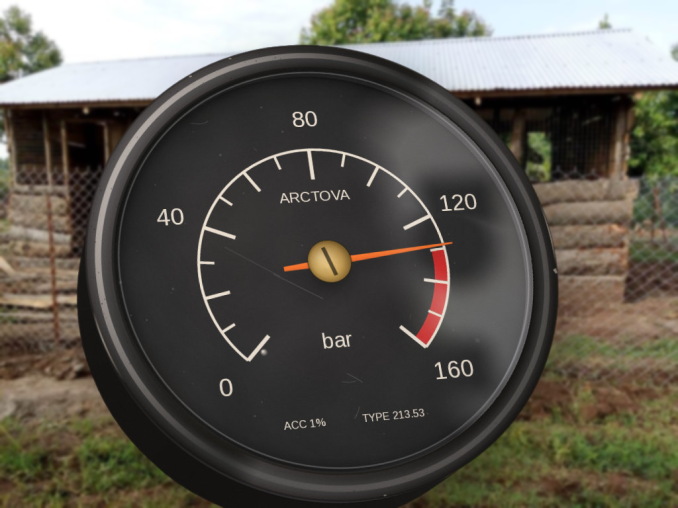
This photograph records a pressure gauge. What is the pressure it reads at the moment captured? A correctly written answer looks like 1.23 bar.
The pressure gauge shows 130 bar
